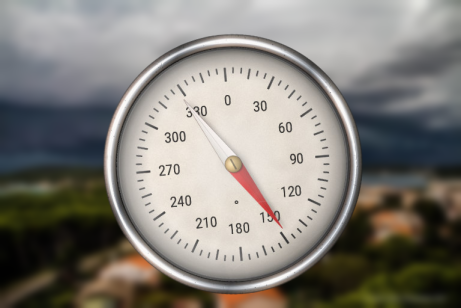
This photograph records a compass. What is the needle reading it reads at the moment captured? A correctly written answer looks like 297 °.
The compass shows 147.5 °
